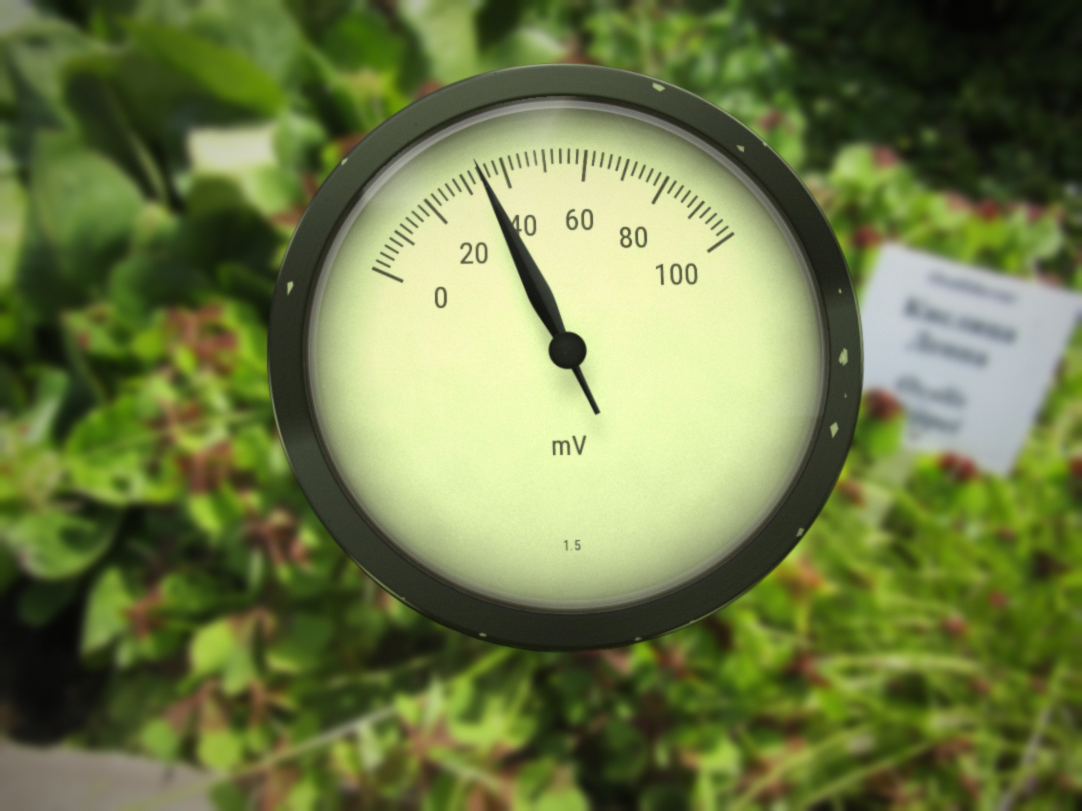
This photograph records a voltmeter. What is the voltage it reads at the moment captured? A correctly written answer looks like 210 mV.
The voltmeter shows 34 mV
